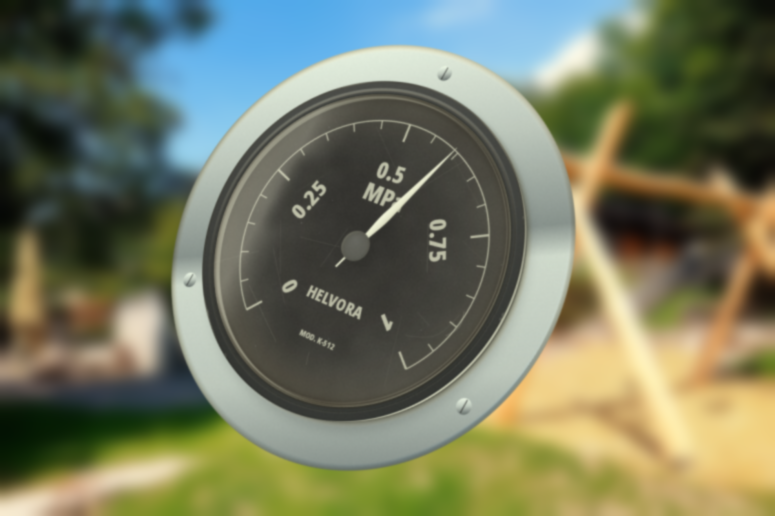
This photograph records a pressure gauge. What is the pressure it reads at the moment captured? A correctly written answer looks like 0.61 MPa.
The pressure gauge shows 0.6 MPa
